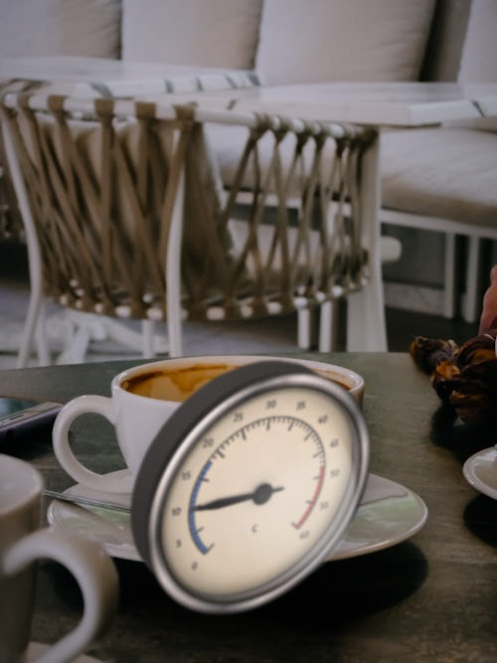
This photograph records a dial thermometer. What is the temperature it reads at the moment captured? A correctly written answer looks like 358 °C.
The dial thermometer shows 10 °C
